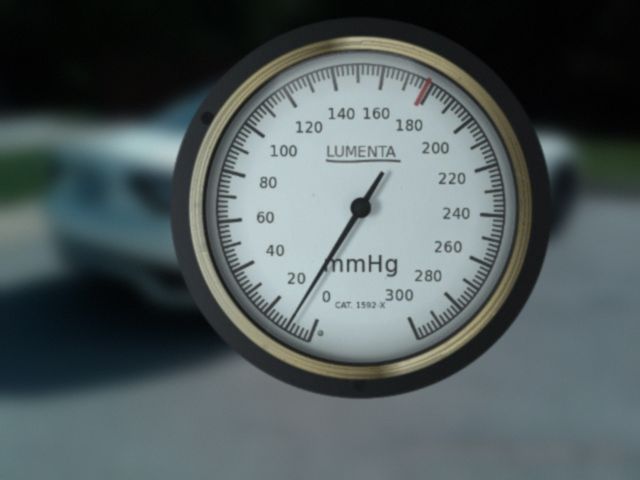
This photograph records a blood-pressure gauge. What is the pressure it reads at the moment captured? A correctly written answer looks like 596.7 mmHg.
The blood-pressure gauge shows 10 mmHg
